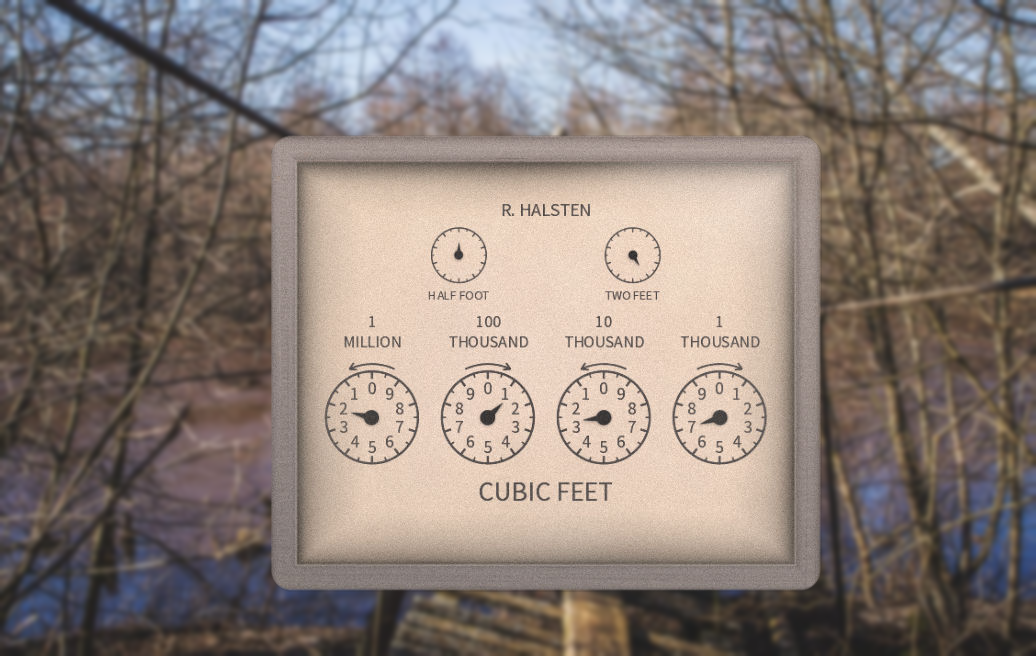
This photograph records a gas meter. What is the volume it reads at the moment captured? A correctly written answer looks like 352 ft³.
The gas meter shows 212700 ft³
